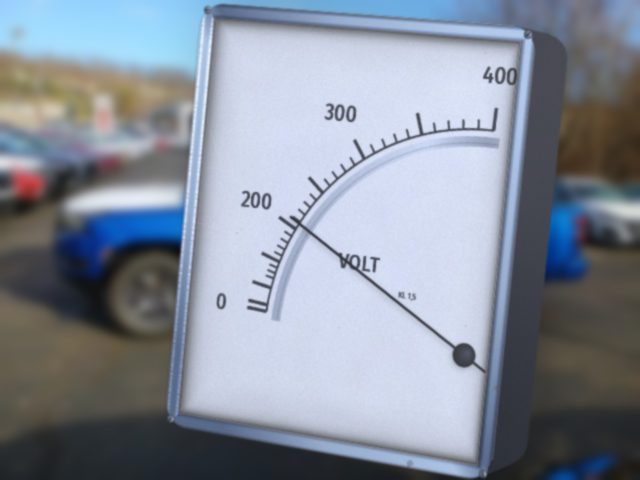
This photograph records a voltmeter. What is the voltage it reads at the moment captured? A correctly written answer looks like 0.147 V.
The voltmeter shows 210 V
